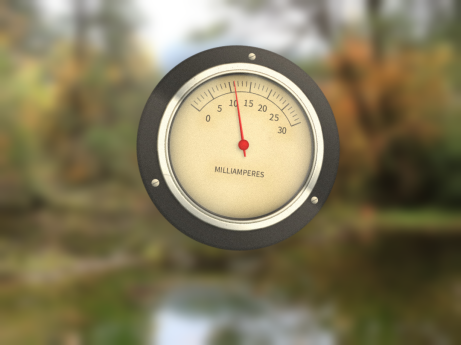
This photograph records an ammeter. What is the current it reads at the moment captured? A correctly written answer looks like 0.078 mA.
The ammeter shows 11 mA
